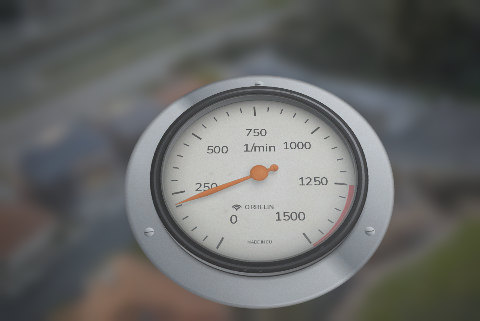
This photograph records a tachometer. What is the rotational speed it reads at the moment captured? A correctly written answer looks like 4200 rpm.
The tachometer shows 200 rpm
